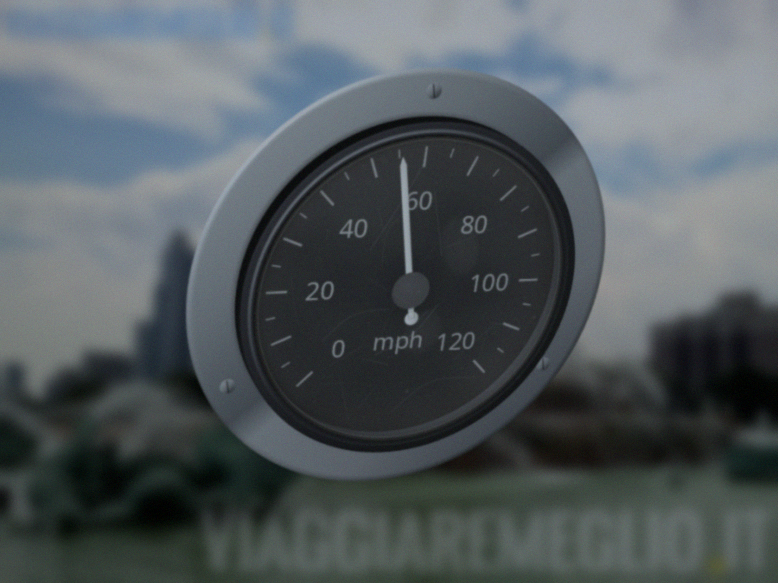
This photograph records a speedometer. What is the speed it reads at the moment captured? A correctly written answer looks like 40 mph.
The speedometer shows 55 mph
